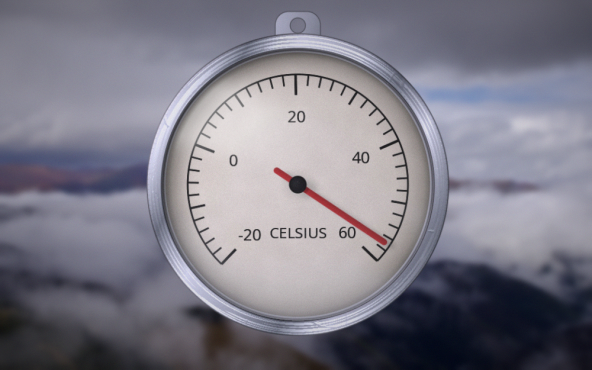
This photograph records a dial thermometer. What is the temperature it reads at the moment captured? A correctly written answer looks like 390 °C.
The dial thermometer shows 57 °C
